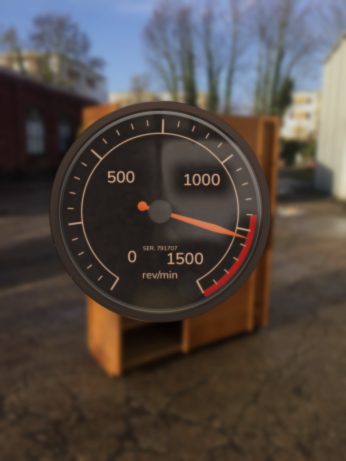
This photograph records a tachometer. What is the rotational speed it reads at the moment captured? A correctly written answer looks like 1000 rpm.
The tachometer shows 1275 rpm
